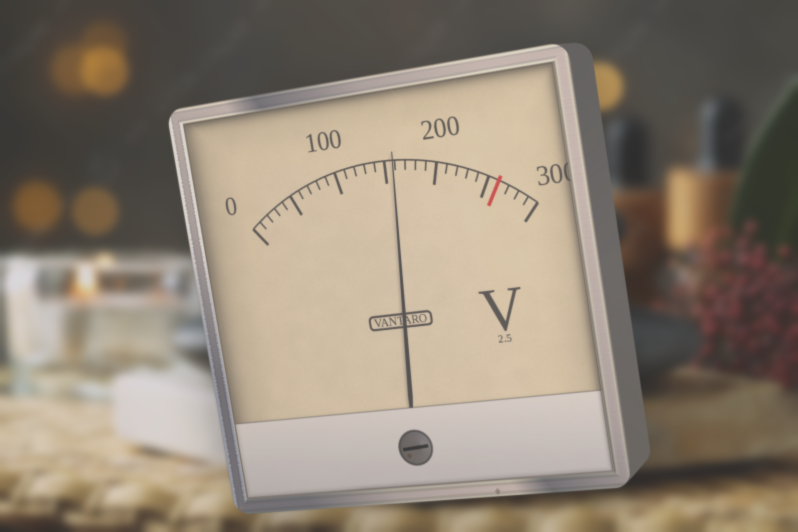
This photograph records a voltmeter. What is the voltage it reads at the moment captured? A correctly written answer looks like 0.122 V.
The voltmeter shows 160 V
